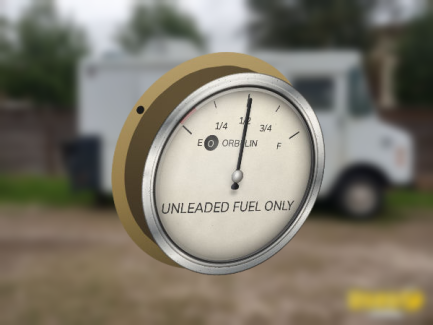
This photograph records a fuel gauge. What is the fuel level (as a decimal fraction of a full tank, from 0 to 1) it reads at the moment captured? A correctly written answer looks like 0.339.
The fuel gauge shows 0.5
